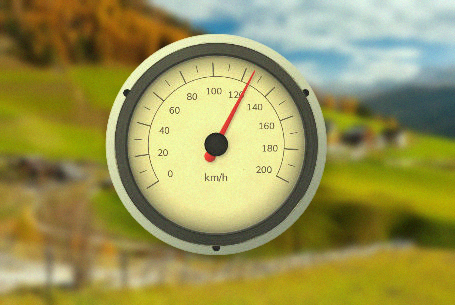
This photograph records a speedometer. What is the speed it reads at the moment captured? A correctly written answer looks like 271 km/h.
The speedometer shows 125 km/h
